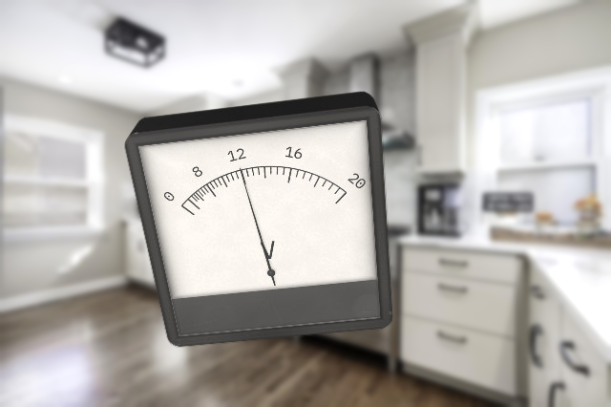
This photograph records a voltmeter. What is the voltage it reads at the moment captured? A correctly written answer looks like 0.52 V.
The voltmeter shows 12 V
